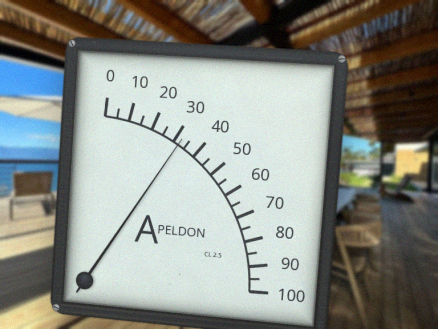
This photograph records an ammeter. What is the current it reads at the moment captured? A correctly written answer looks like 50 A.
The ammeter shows 32.5 A
